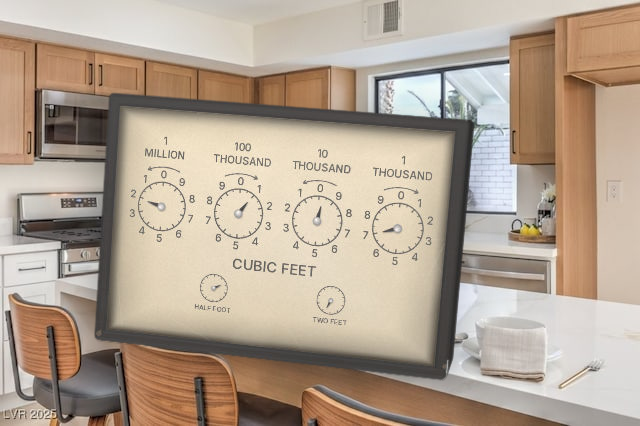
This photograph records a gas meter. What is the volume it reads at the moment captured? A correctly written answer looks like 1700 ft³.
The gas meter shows 209700 ft³
